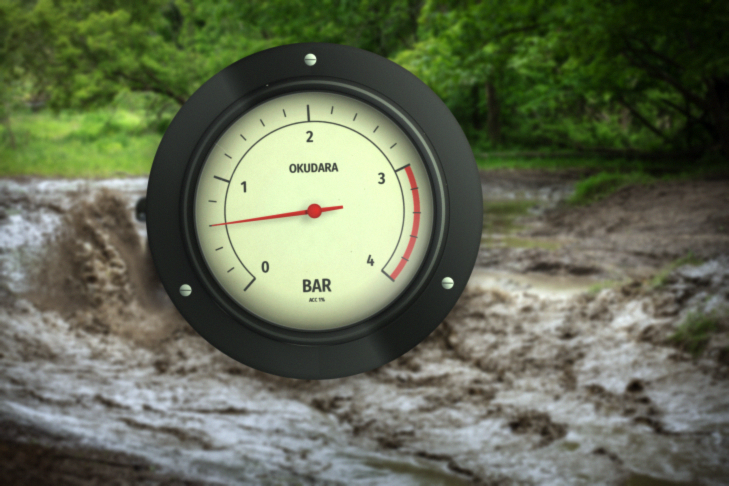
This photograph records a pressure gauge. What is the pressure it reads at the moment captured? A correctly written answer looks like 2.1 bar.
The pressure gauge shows 0.6 bar
